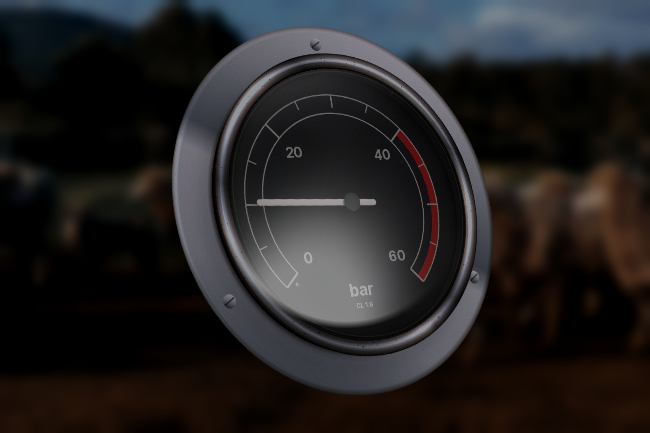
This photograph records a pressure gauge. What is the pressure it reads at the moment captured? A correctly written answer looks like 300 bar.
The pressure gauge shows 10 bar
